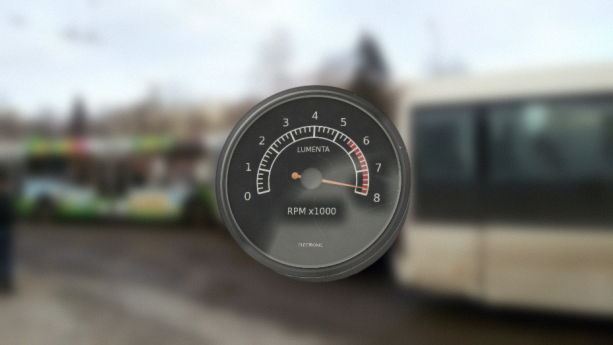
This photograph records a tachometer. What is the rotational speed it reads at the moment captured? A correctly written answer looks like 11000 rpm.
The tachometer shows 7800 rpm
